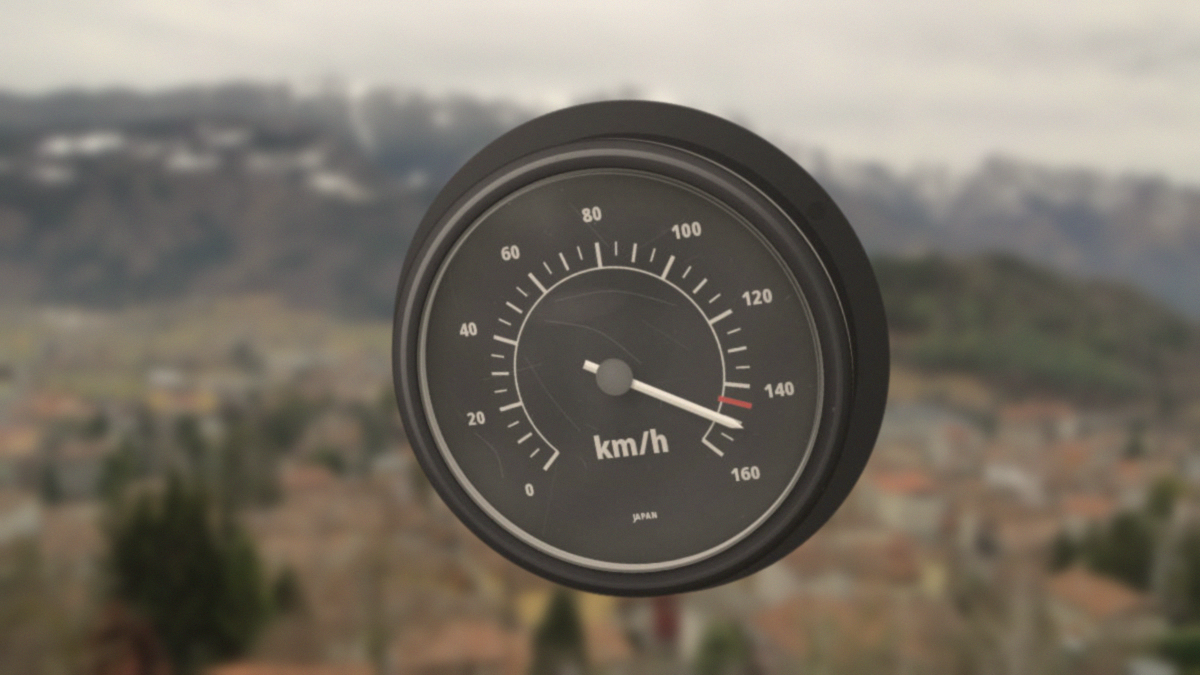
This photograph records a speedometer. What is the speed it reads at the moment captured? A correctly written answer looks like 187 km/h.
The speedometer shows 150 km/h
